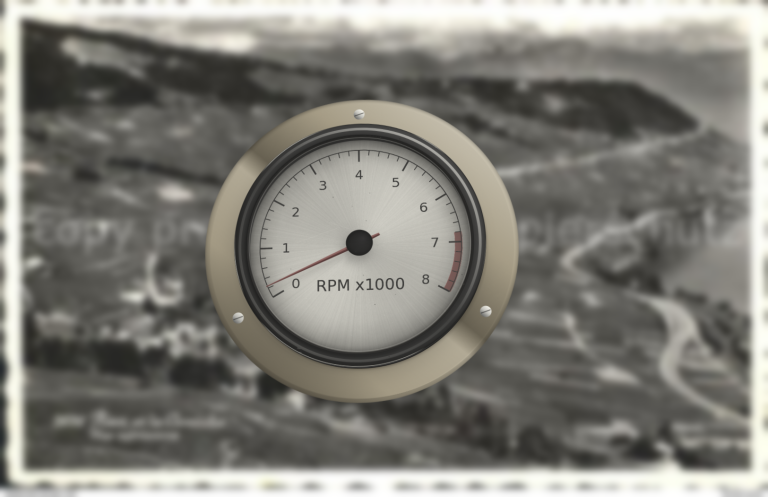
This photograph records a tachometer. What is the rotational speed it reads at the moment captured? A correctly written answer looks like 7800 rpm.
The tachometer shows 200 rpm
